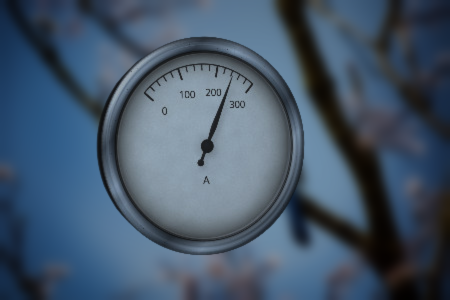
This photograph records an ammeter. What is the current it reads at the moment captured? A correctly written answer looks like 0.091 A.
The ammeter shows 240 A
